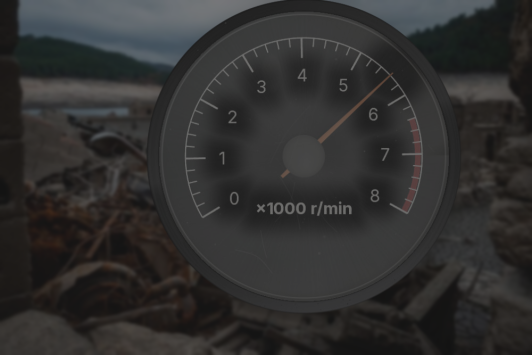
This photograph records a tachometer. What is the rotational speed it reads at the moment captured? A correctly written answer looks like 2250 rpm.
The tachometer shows 5600 rpm
